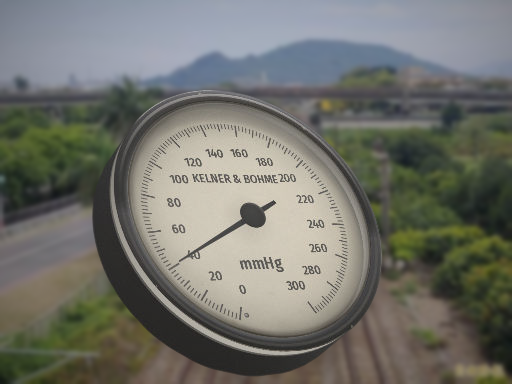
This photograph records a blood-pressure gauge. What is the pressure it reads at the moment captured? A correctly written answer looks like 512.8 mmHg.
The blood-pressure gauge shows 40 mmHg
